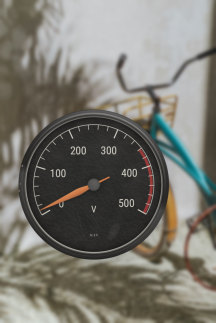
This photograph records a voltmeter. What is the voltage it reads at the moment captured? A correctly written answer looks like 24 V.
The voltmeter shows 10 V
